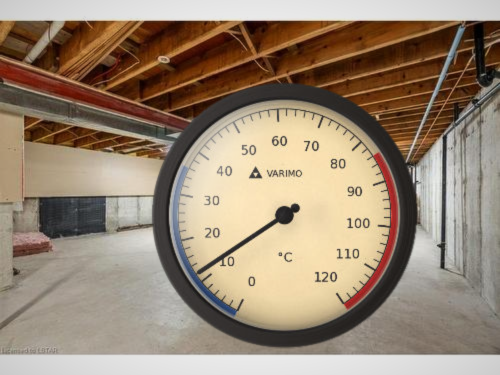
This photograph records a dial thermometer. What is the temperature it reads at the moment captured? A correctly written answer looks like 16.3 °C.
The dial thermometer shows 12 °C
